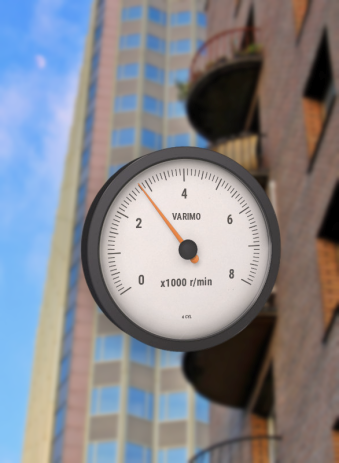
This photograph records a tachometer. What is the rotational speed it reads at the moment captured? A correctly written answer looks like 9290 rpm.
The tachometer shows 2800 rpm
